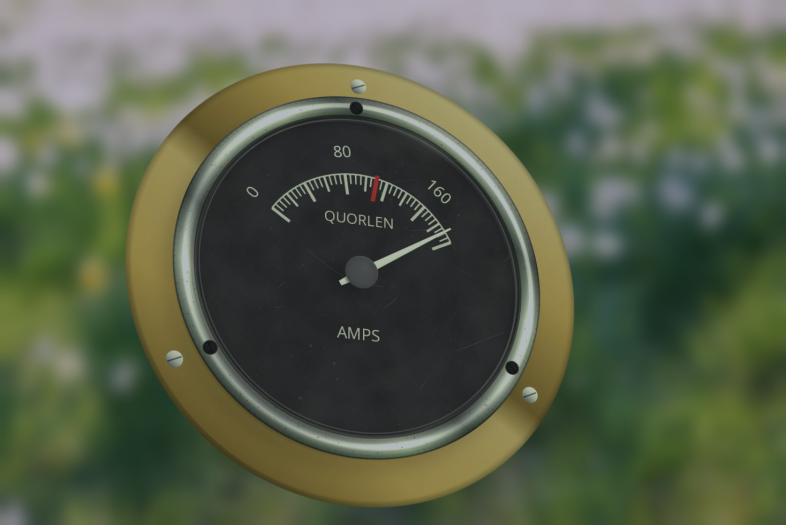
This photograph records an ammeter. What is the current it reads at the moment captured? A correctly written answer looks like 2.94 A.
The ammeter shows 190 A
